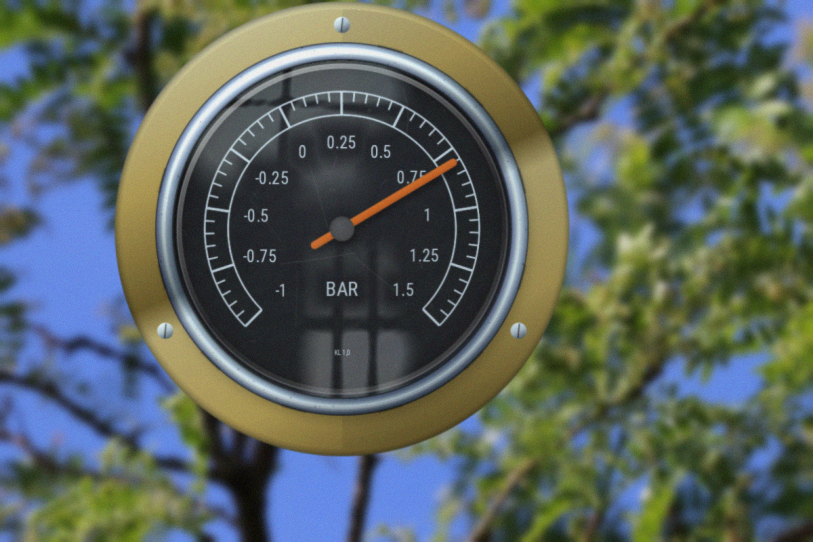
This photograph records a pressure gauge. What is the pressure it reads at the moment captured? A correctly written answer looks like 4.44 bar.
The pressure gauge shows 0.8 bar
